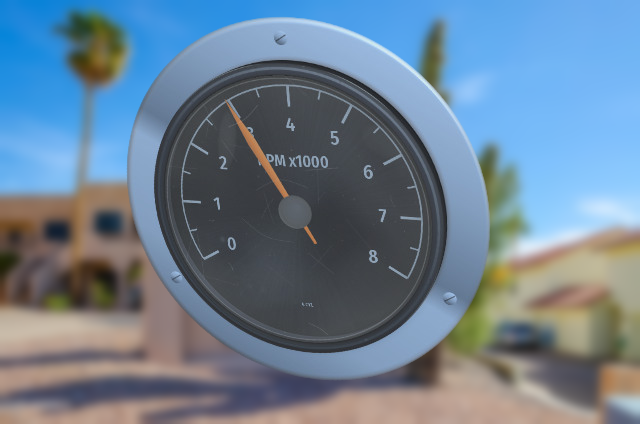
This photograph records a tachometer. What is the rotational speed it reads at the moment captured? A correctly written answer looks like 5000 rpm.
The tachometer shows 3000 rpm
